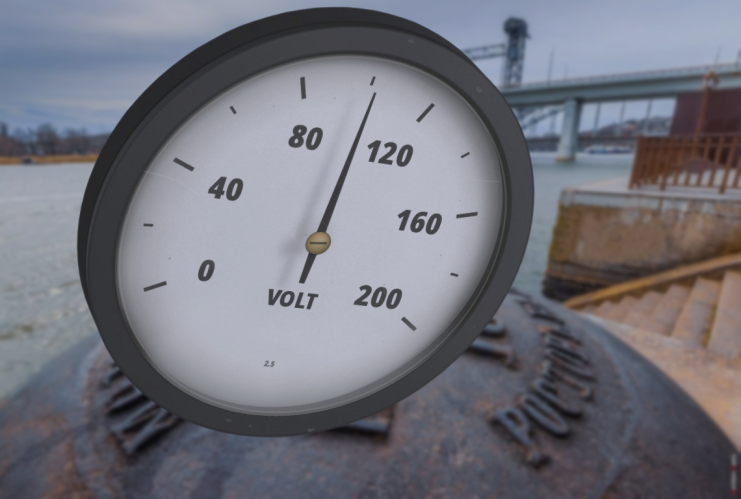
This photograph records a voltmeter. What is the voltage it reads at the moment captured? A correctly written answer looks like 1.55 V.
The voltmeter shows 100 V
